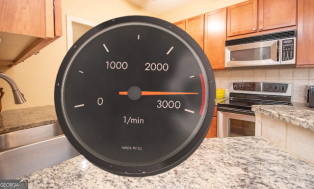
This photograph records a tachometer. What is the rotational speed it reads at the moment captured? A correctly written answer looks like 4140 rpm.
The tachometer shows 2750 rpm
